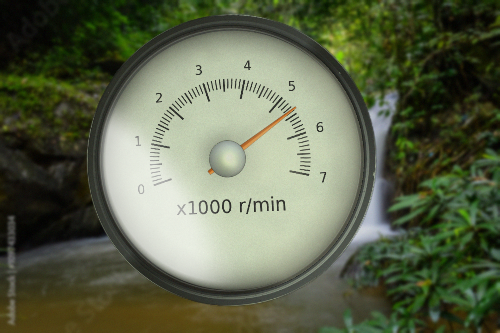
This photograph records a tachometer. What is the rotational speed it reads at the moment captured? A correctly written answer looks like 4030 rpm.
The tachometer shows 5400 rpm
